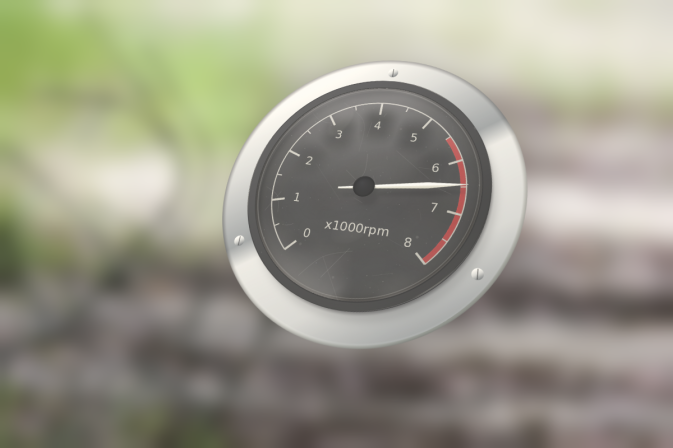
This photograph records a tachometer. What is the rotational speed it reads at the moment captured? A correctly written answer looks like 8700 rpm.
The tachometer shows 6500 rpm
